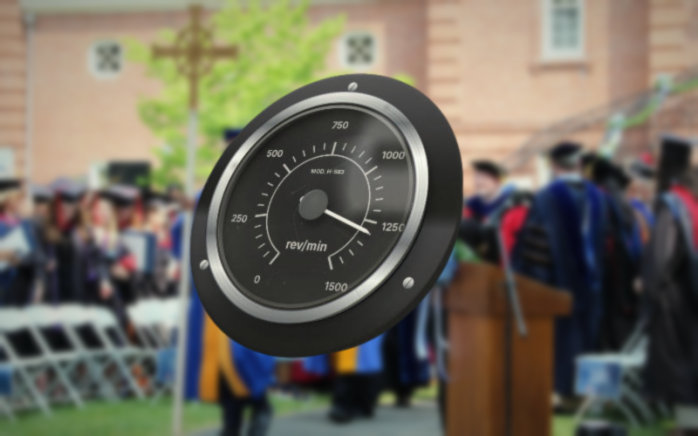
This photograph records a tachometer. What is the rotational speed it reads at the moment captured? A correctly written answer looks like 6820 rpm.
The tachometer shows 1300 rpm
